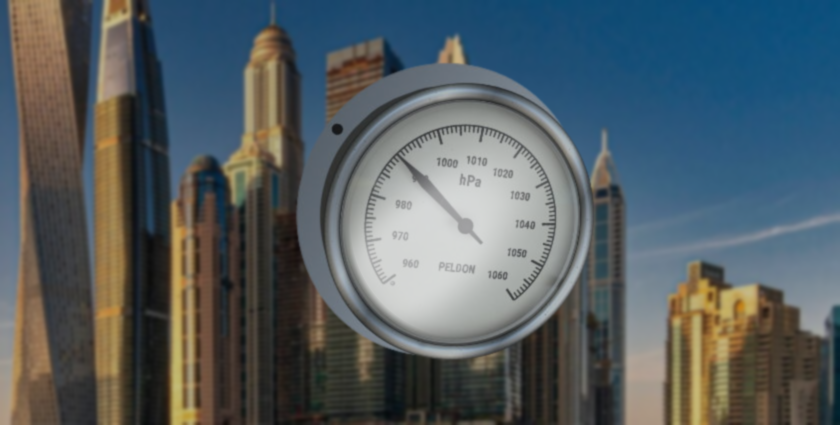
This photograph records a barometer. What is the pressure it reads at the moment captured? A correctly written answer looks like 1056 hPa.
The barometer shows 990 hPa
